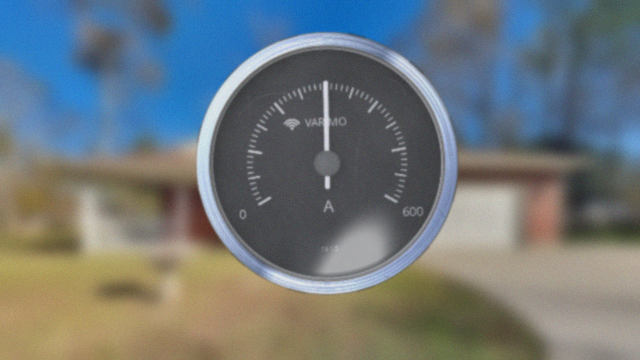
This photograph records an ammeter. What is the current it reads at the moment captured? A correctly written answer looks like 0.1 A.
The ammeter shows 300 A
